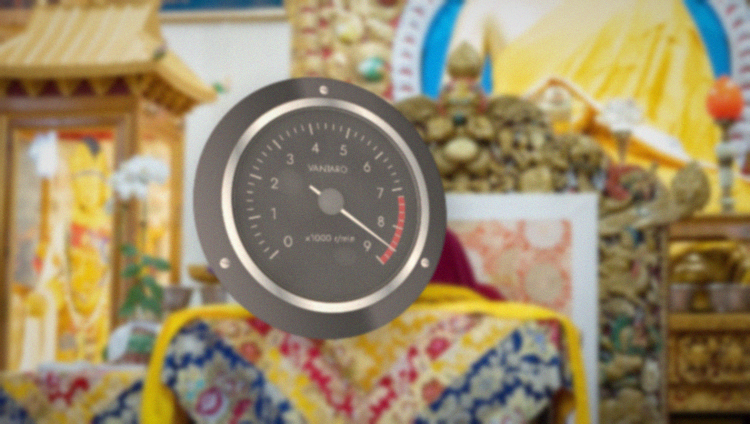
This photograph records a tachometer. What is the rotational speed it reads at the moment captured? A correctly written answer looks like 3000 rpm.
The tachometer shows 8600 rpm
